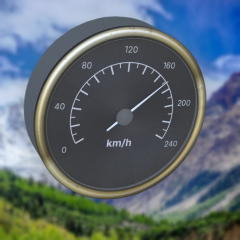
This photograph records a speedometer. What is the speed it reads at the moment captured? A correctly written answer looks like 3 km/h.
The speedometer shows 170 km/h
